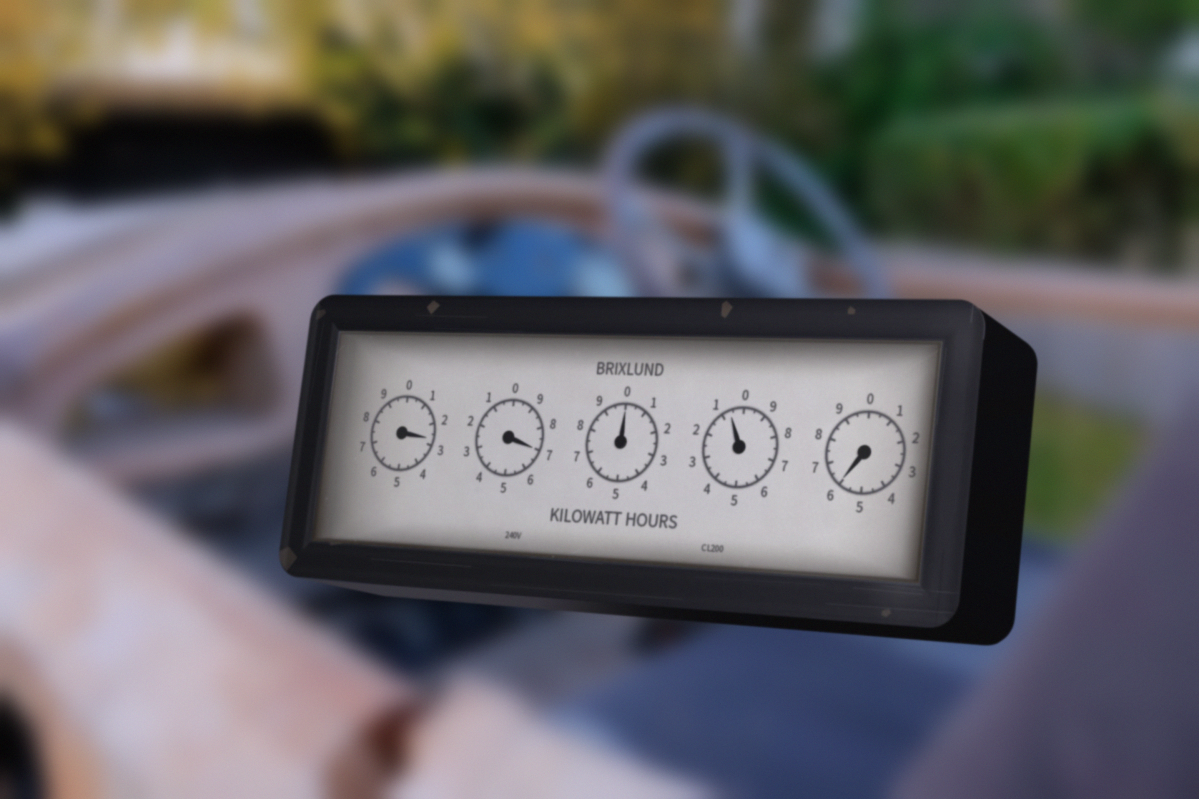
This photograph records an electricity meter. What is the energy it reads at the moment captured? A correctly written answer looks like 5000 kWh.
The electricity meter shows 27006 kWh
